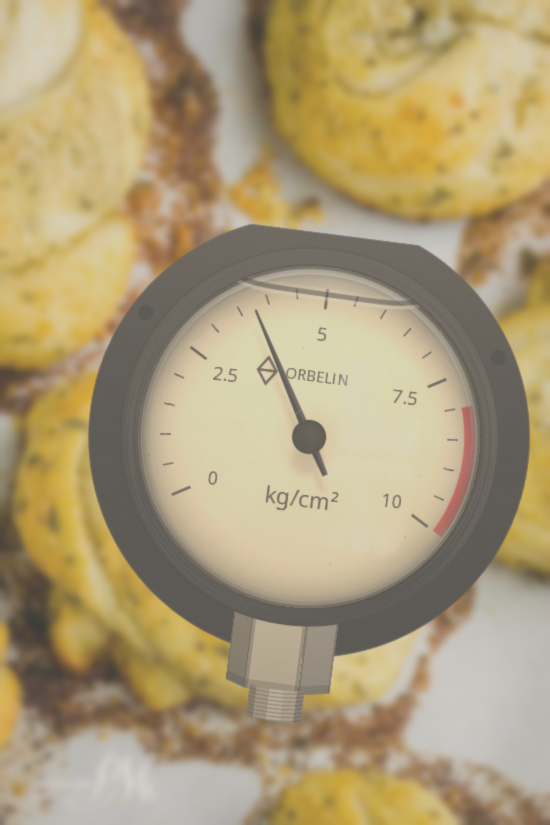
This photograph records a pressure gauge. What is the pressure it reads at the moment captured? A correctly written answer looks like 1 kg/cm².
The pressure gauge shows 3.75 kg/cm²
